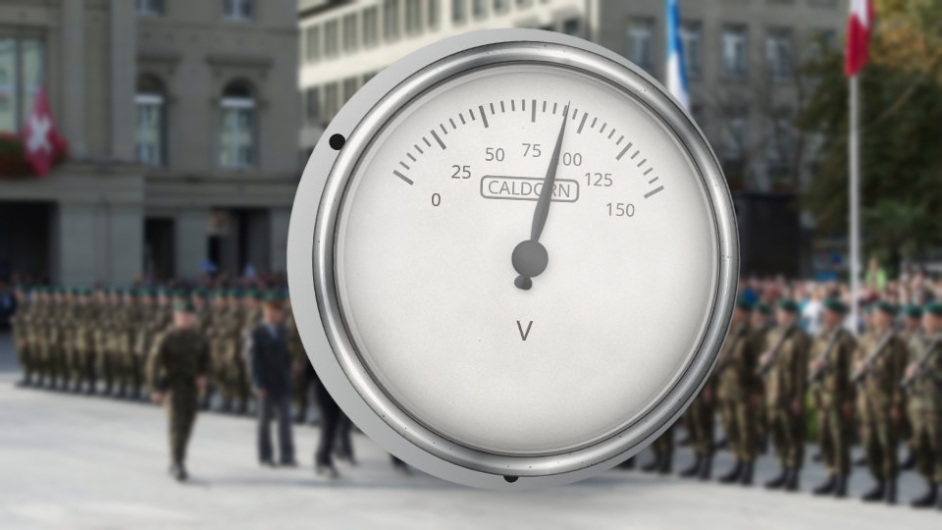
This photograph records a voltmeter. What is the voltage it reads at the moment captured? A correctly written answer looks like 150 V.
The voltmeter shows 90 V
